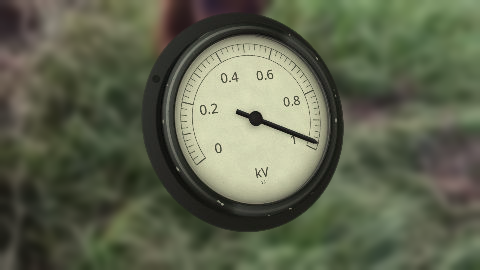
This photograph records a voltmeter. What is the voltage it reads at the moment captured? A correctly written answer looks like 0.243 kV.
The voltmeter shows 0.98 kV
